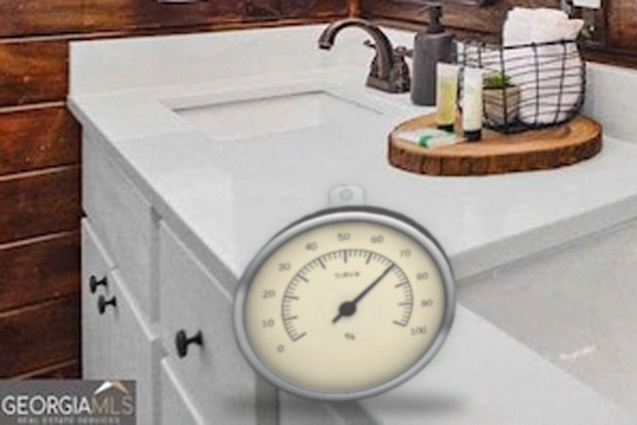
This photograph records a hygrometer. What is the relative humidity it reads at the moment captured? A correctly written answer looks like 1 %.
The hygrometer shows 70 %
